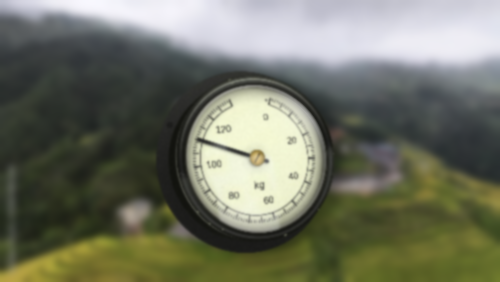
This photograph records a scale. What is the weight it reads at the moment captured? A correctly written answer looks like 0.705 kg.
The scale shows 110 kg
